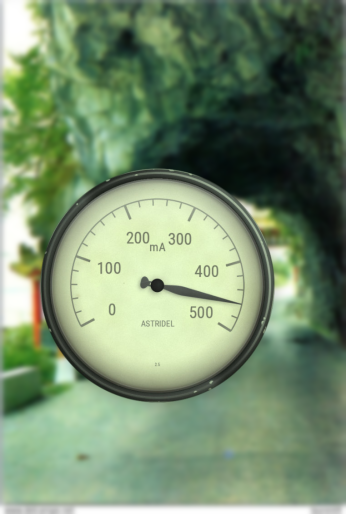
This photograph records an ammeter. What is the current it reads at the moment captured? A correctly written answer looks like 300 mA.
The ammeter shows 460 mA
